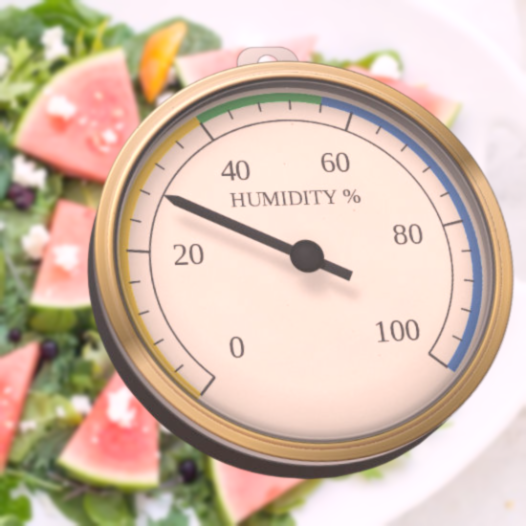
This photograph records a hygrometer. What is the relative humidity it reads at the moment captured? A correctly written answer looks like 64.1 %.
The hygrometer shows 28 %
